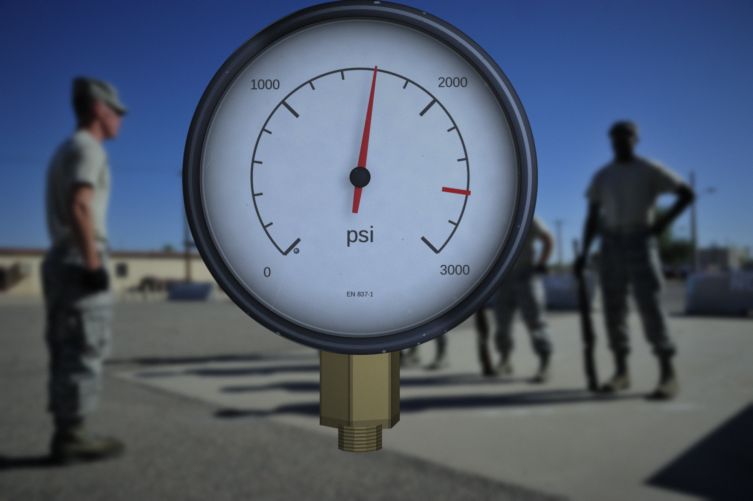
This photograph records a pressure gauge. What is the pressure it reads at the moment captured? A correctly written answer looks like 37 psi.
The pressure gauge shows 1600 psi
